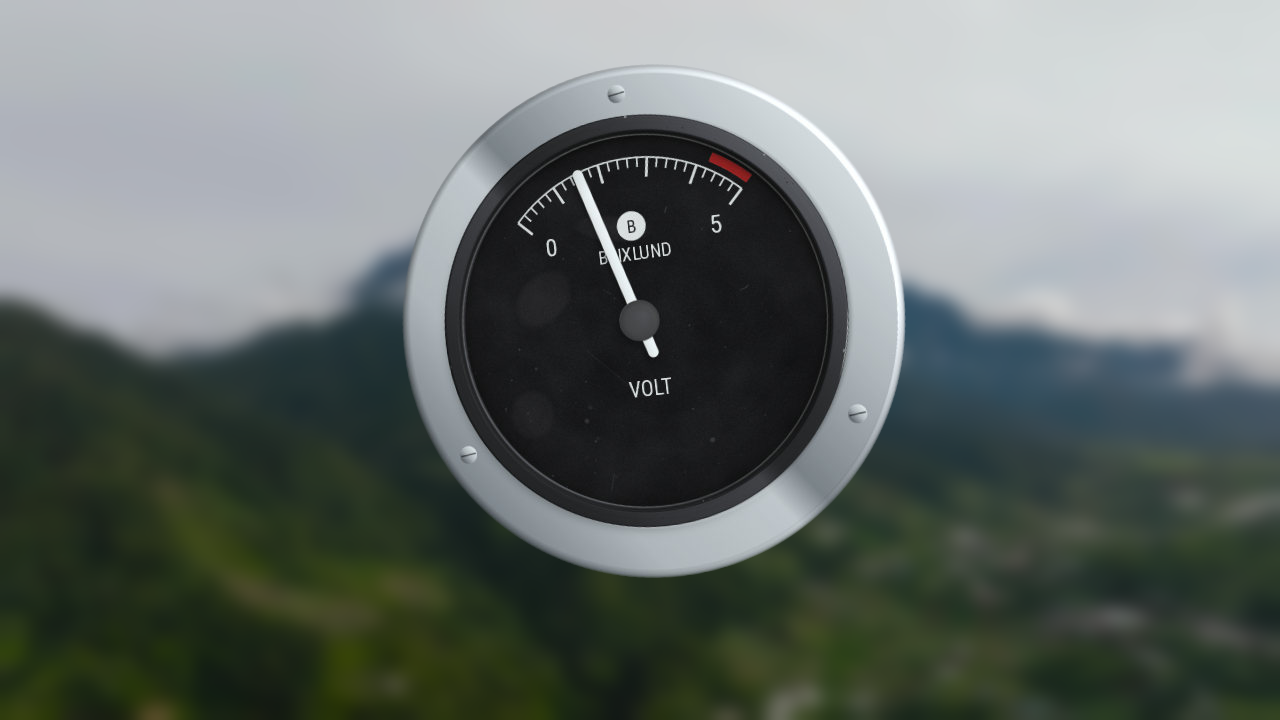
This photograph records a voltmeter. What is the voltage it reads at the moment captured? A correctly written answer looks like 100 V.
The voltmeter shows 1.6 V
